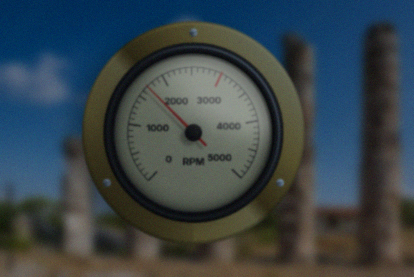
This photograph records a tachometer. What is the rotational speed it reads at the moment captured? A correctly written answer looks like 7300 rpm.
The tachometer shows 1700 rpm
